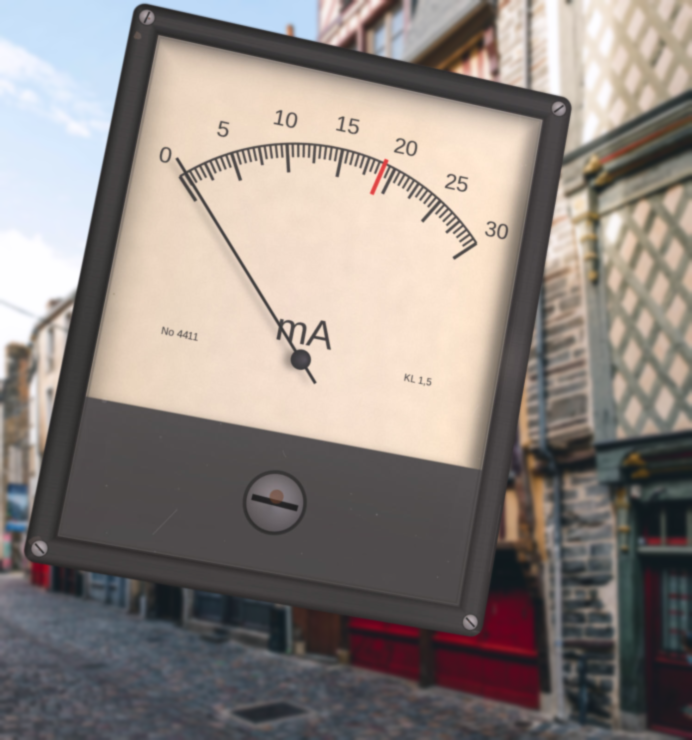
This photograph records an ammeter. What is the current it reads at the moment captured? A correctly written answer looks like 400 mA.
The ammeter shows 0.5 mA
